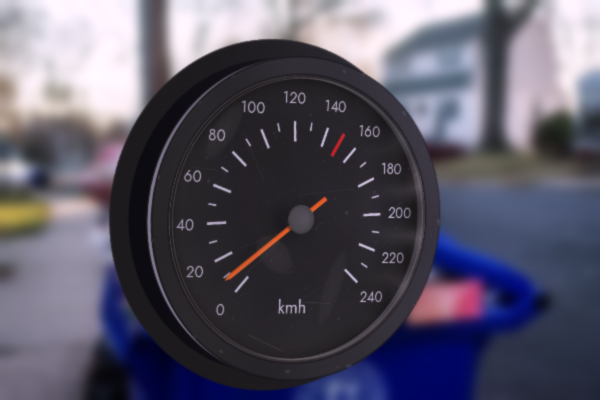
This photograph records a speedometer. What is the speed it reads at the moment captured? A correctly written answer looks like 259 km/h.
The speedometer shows 10 km/h
